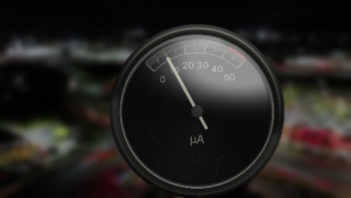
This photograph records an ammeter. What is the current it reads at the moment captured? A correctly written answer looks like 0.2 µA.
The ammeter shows 10 µA
